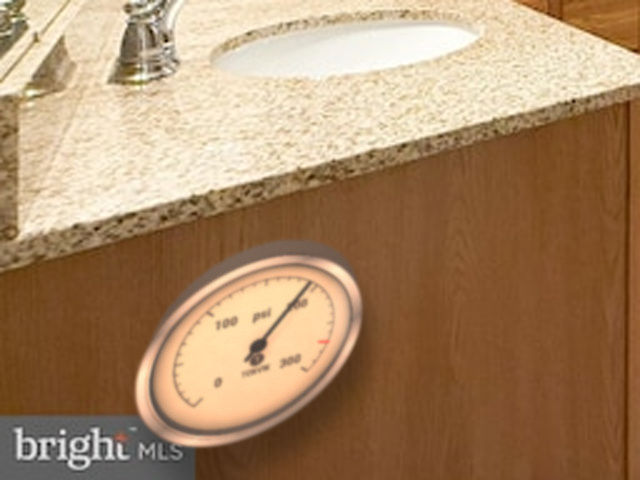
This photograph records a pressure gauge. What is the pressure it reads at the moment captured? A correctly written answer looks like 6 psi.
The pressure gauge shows 190 psi
